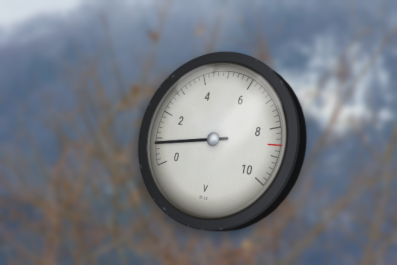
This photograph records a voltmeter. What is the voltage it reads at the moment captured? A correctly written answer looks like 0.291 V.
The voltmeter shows 0.8 V
